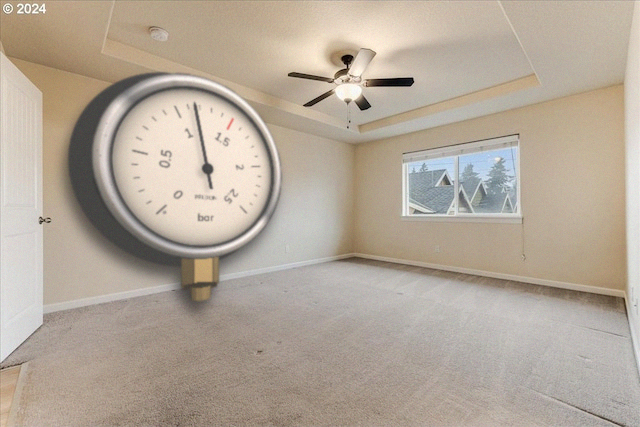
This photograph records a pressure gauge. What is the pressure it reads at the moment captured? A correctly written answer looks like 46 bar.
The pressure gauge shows 1.15 bar
